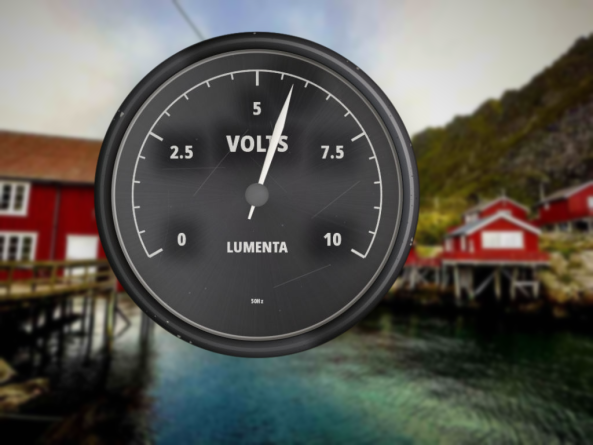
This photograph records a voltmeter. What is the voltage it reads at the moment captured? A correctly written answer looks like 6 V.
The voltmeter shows 5.75 V
